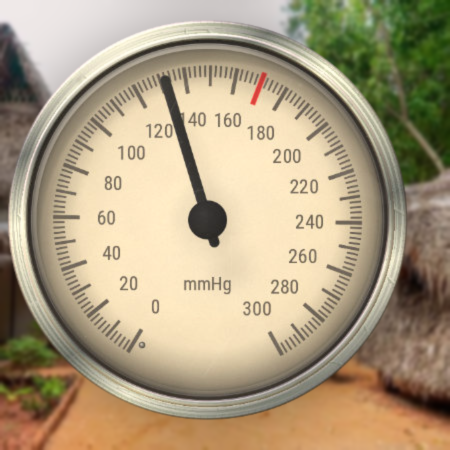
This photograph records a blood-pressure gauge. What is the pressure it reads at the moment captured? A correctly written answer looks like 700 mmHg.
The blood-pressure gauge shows 132 mmHg
